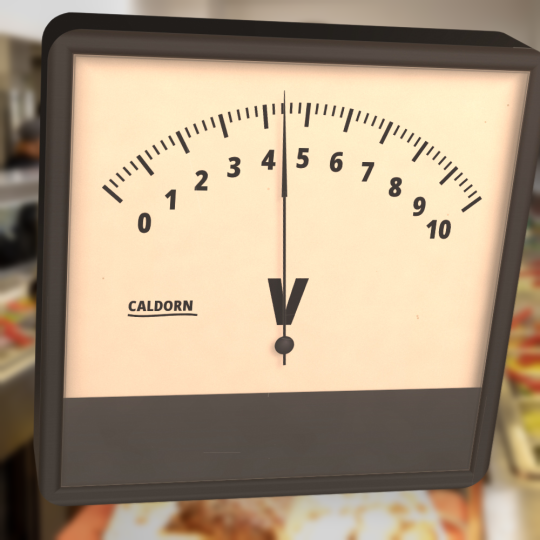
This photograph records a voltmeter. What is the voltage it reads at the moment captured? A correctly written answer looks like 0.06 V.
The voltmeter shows 4.4 V
